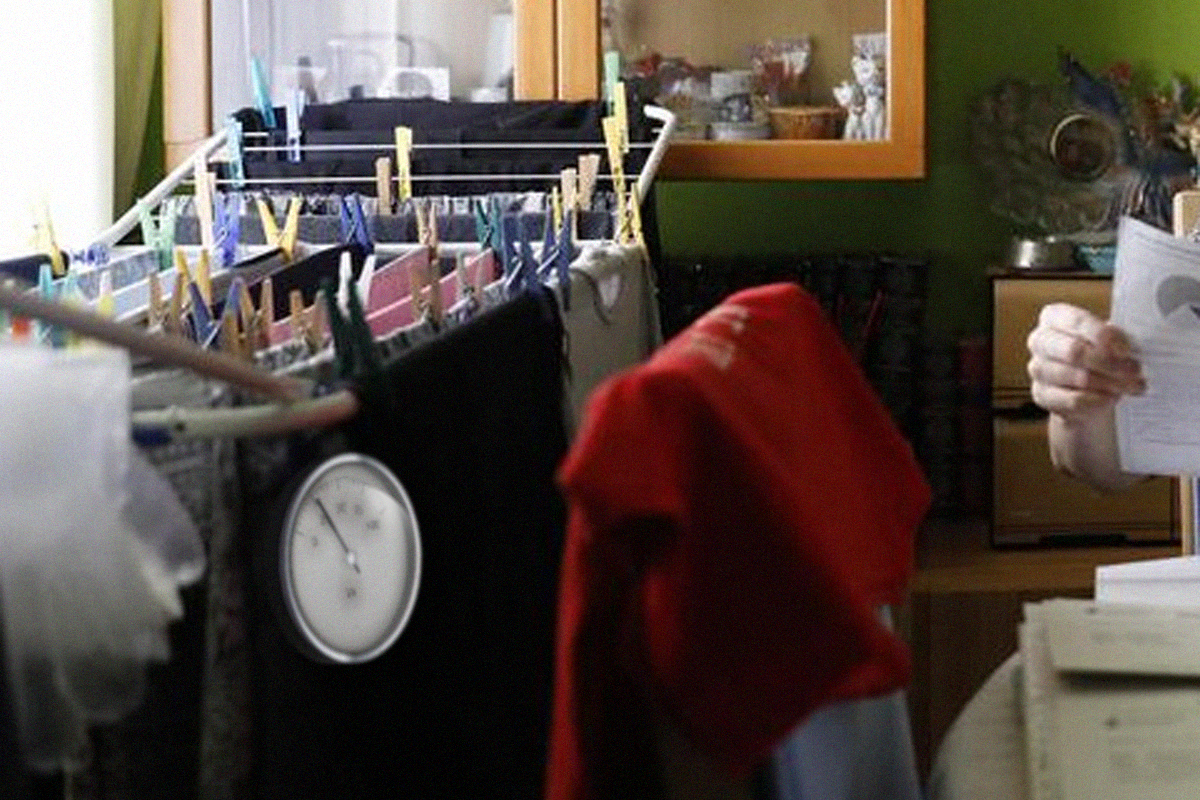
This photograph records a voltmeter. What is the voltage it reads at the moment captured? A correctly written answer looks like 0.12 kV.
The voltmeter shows 25 kV
